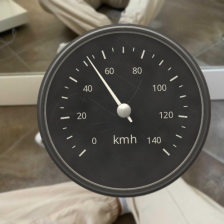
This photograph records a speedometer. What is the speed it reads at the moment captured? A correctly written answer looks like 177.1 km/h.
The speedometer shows 52.5 km/h
